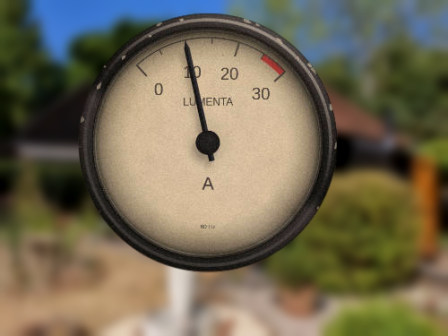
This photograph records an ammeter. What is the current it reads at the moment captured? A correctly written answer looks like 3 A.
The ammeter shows 10 A
